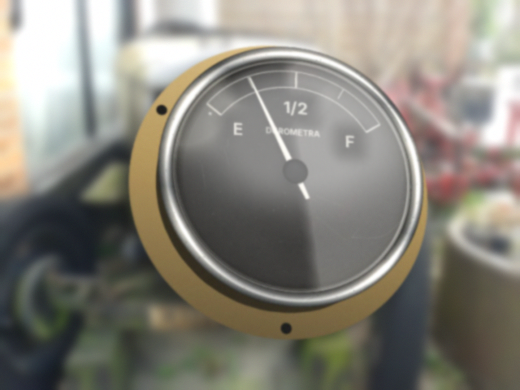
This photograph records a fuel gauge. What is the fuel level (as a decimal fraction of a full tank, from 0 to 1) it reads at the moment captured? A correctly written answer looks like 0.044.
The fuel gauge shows 0.25
